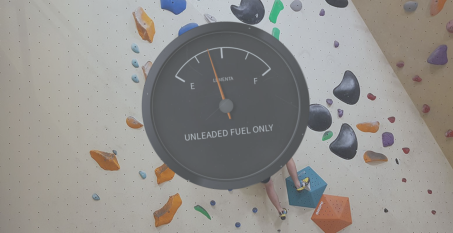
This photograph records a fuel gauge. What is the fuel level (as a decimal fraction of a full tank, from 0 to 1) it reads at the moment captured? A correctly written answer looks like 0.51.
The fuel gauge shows 0.375
